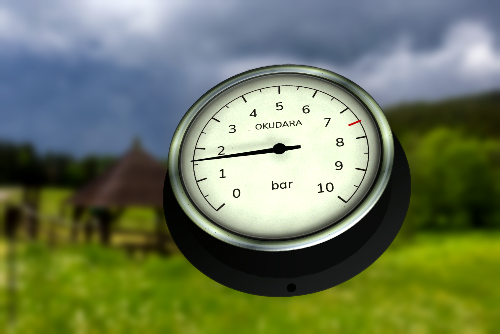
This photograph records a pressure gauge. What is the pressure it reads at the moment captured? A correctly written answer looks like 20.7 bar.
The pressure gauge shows 1.5 bar
